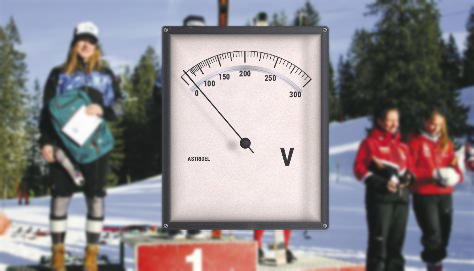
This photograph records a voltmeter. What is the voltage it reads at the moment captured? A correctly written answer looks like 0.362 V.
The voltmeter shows 50 V
